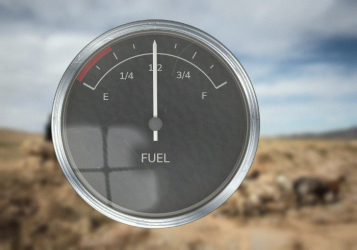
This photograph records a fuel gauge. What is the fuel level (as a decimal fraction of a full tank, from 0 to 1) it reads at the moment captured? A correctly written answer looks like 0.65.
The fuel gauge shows 0.5
